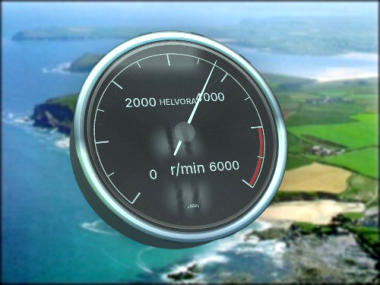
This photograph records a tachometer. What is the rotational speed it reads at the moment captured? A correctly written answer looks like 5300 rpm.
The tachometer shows 3750 rpm
